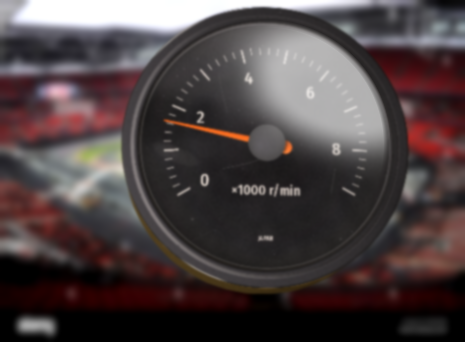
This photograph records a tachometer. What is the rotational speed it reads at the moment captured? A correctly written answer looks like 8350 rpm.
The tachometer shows 1600 rpm
